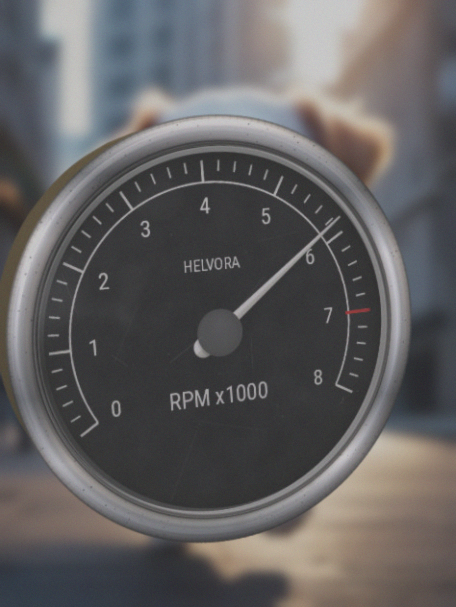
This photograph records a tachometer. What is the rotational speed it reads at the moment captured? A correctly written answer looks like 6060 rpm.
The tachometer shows 5800 rpm
